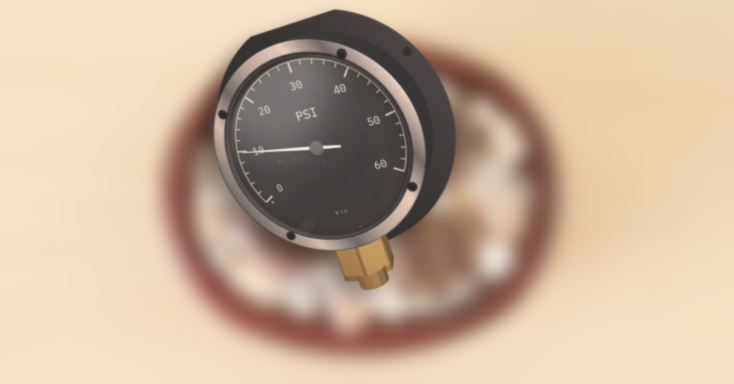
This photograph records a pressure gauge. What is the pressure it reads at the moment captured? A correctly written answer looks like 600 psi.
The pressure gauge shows 10 psi
